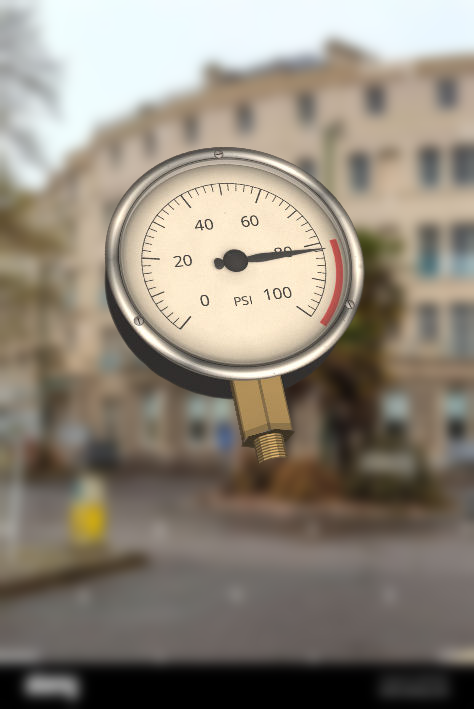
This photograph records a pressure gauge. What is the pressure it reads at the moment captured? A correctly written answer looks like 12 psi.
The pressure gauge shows 82 psi
